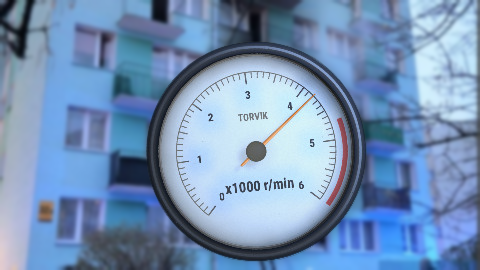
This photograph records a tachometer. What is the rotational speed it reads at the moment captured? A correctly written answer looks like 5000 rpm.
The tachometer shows 4200 rpm
